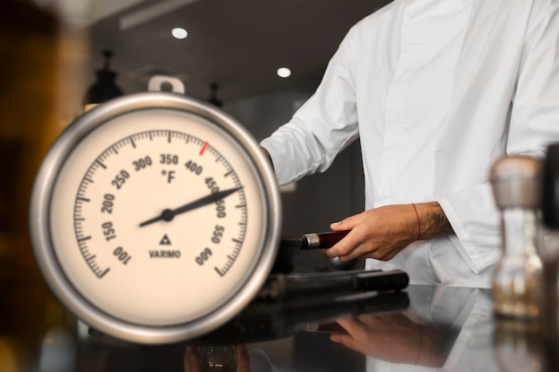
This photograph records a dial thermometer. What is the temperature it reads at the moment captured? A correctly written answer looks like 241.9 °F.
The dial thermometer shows 475 °F
